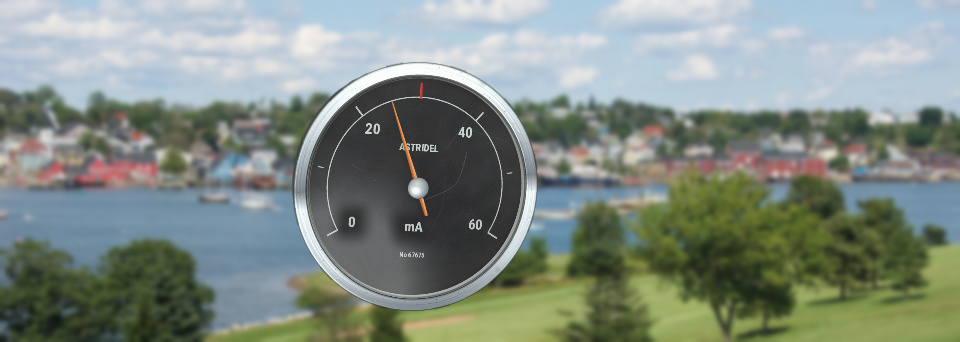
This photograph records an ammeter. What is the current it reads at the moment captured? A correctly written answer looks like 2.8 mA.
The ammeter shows 25 mA
